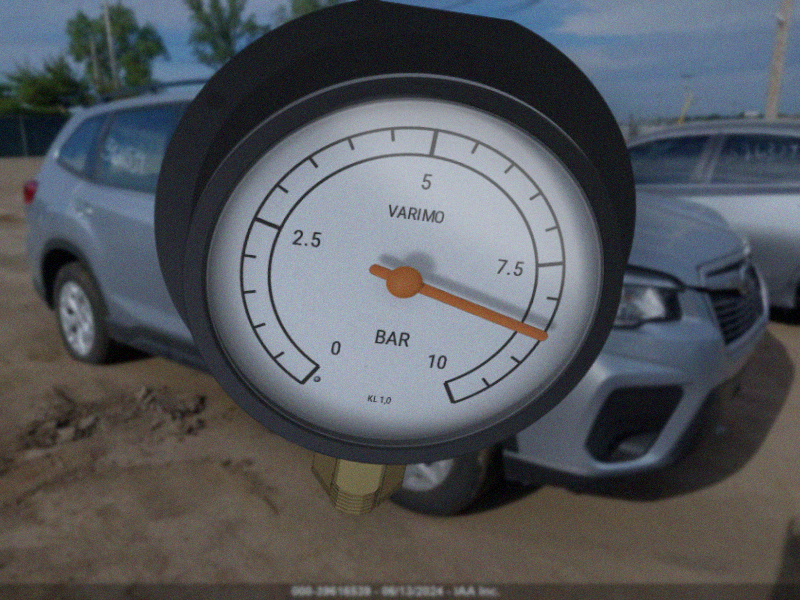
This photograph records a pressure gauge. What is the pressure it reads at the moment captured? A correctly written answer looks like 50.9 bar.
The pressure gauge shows 8.5 bar
